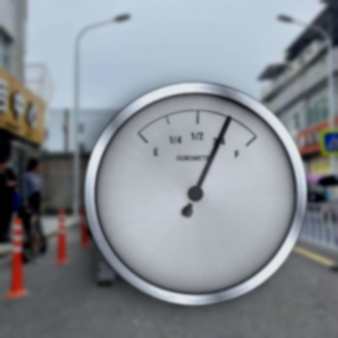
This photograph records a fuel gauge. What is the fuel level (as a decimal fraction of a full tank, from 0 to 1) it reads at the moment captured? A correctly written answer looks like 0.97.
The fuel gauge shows 0.75
